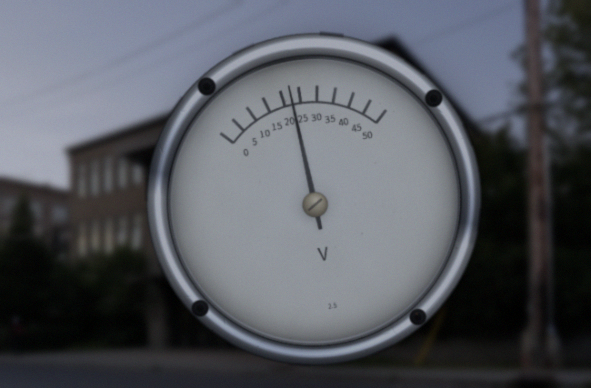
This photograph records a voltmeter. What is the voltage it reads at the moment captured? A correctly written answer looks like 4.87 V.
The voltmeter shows 22.5 V
